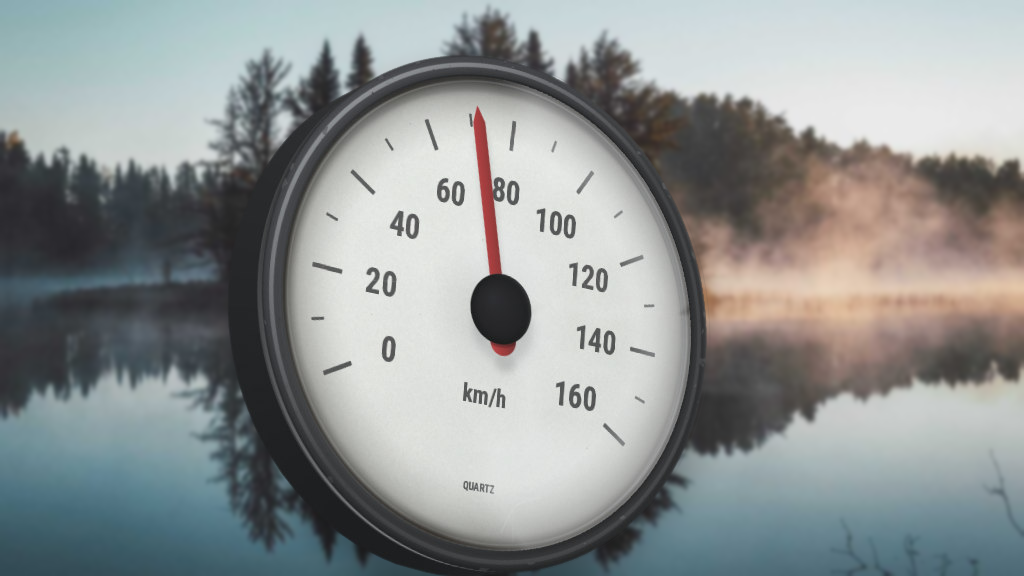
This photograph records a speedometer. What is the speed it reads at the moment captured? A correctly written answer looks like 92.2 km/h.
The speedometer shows 70 km/h
